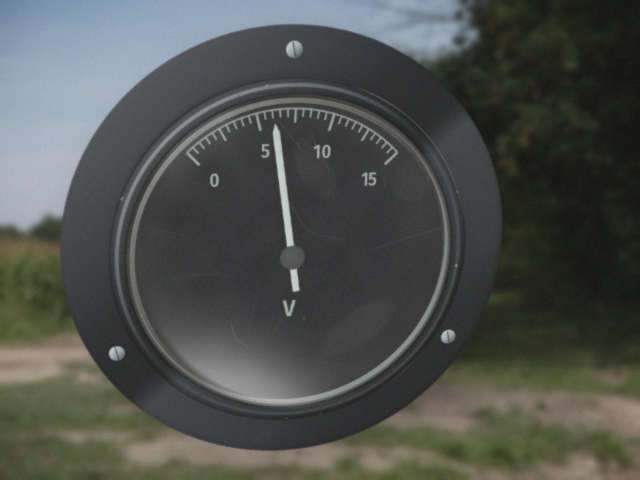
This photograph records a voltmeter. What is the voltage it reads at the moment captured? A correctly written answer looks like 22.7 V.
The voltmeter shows 6 V
